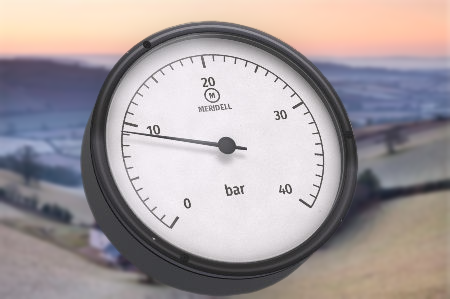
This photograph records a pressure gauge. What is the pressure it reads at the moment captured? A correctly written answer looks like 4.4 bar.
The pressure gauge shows 9 bar
